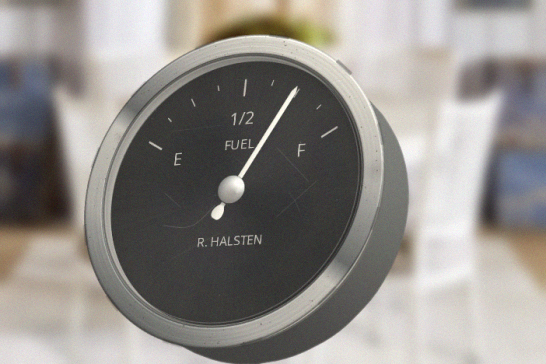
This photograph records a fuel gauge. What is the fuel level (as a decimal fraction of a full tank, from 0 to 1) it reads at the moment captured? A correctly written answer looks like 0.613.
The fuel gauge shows 0.75
